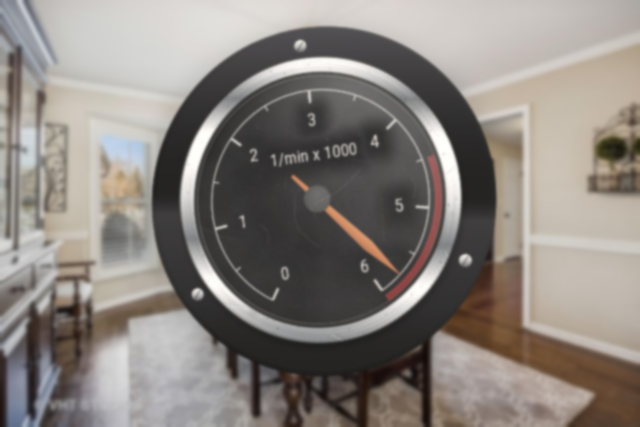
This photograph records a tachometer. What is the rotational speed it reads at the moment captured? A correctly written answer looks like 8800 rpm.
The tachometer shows 5750 rpm
